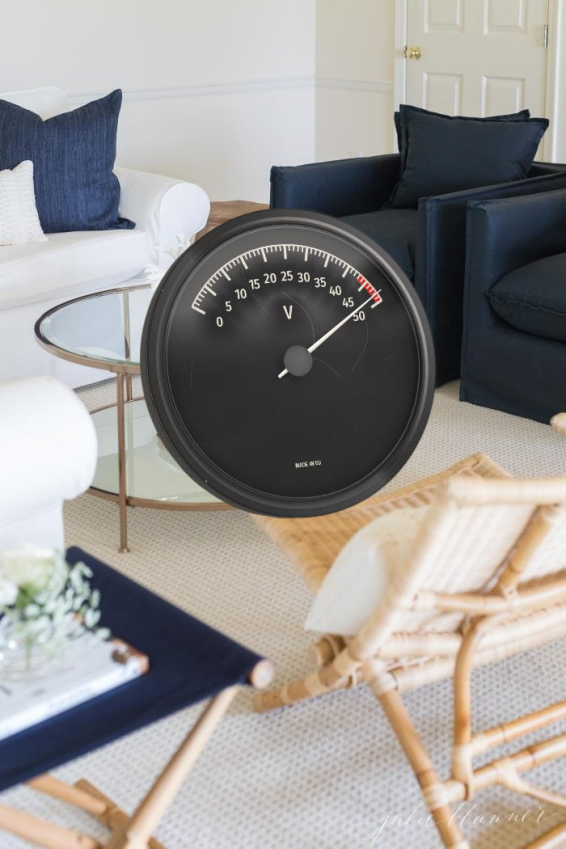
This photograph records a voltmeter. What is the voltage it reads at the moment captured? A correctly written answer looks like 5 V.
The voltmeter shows 48 V
